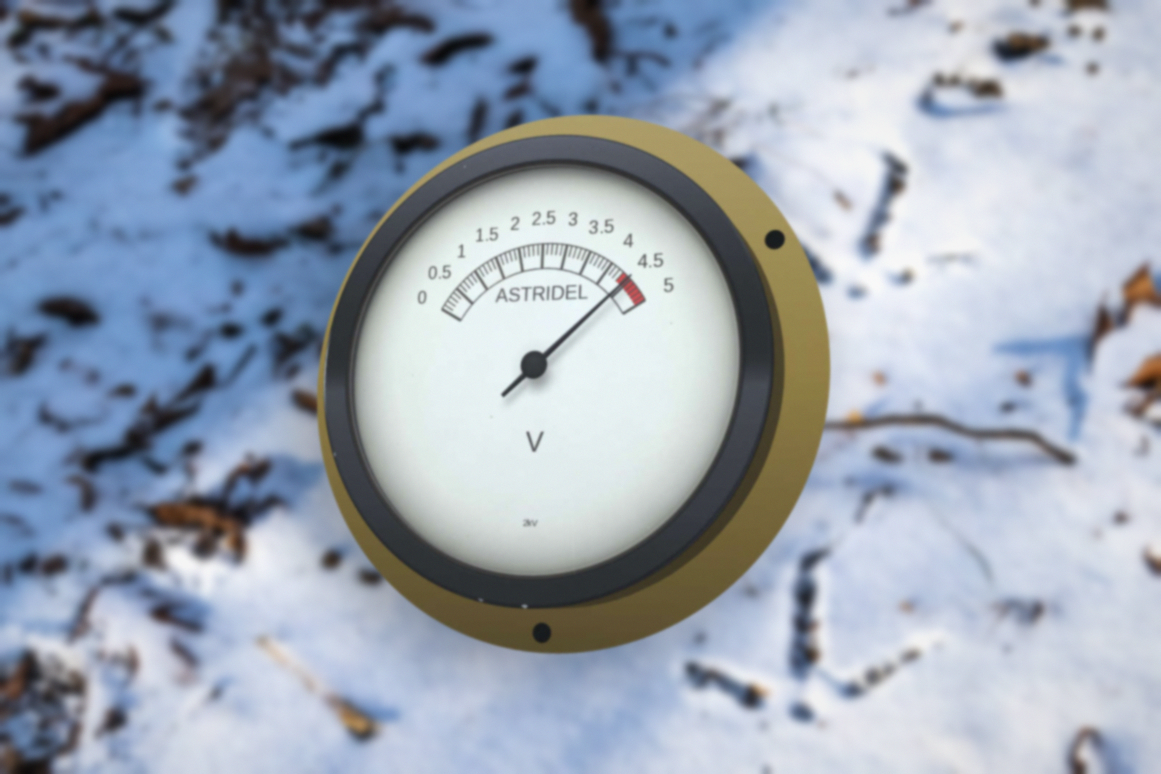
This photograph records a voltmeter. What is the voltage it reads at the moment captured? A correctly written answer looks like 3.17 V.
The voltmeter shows 4.5 V
